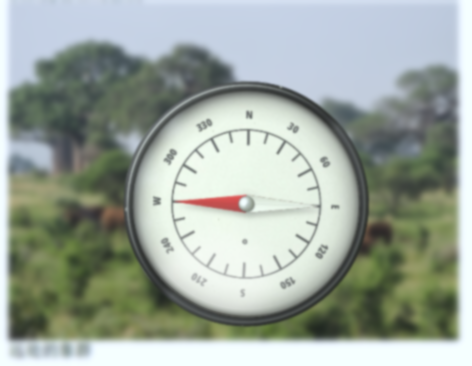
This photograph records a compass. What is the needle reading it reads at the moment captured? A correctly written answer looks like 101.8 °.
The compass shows 270 °
